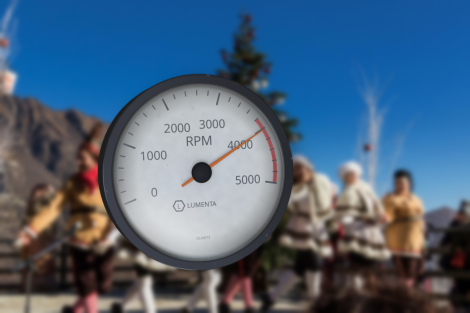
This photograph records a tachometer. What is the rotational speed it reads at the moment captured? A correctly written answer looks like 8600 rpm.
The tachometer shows 4000 rpm
